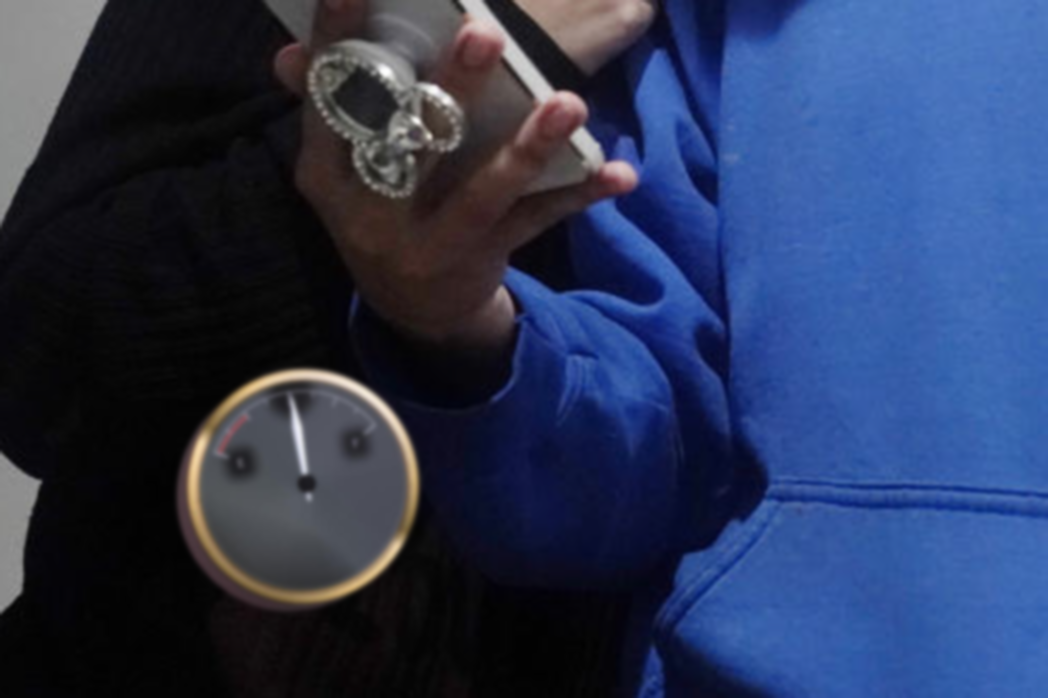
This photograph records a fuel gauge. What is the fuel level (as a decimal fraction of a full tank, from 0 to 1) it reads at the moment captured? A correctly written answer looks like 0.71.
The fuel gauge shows 0.5
